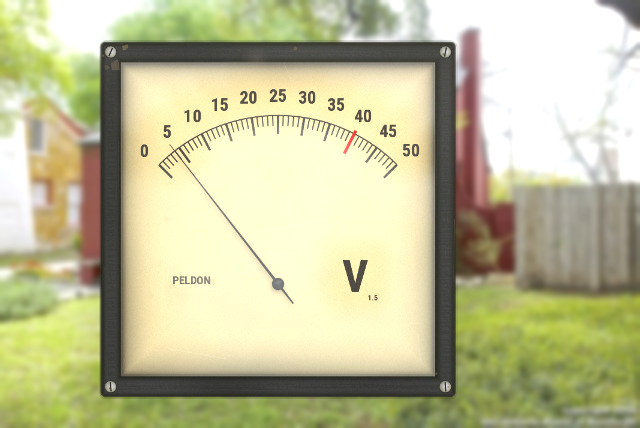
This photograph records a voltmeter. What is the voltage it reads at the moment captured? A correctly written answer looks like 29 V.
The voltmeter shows 4 V
